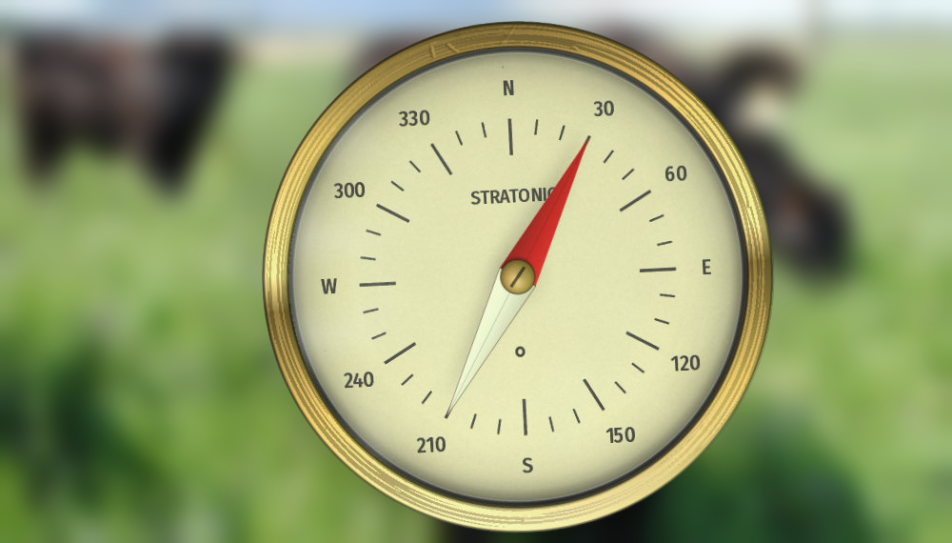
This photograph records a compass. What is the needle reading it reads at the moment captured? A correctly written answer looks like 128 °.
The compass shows 30 °
